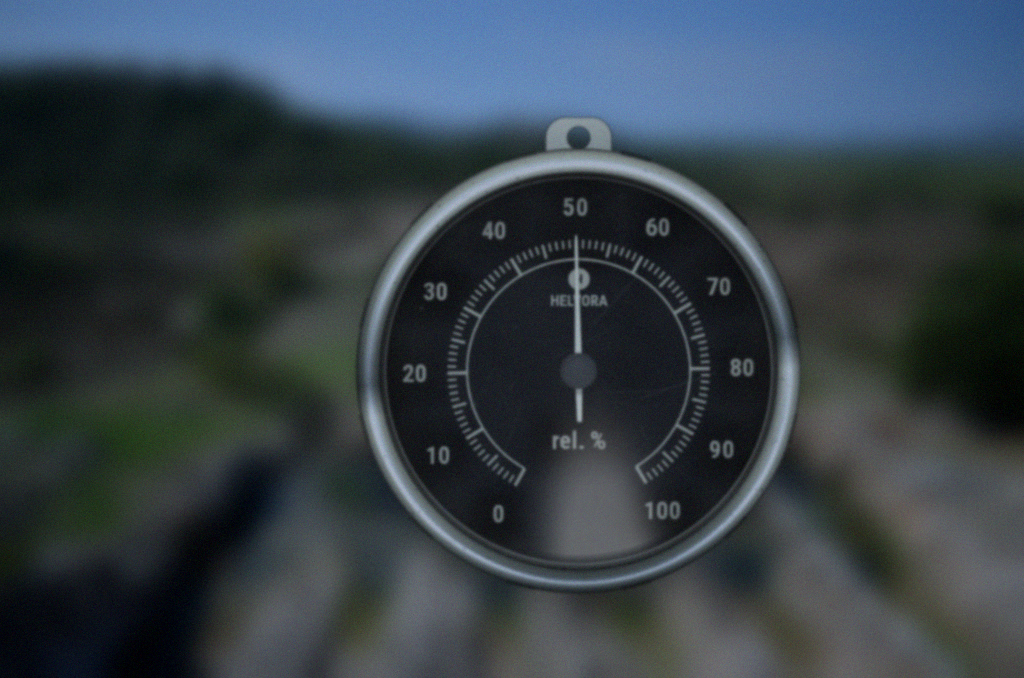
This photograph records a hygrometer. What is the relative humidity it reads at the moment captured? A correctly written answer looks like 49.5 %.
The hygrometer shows 50 %
